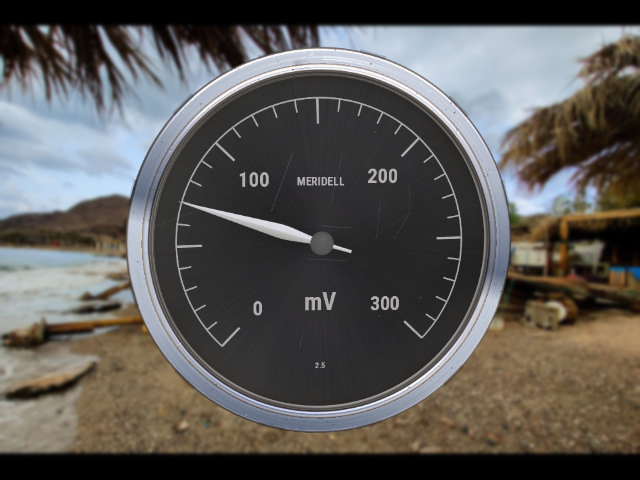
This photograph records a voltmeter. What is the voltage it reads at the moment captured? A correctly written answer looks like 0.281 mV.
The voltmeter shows 70 mV
